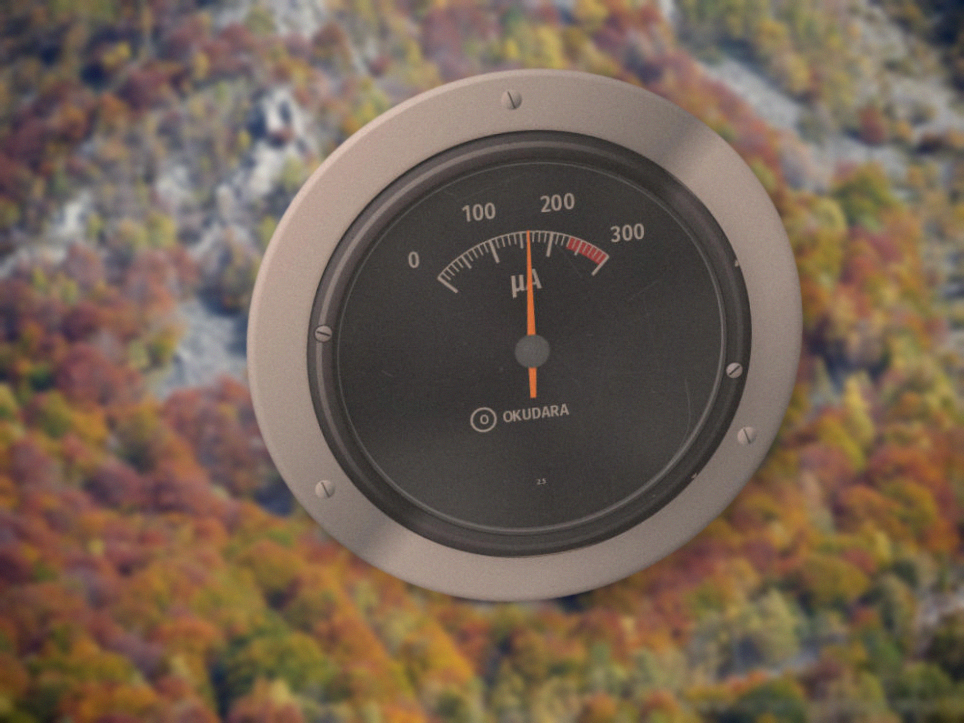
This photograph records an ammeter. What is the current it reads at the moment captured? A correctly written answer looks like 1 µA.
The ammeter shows 160 µA
